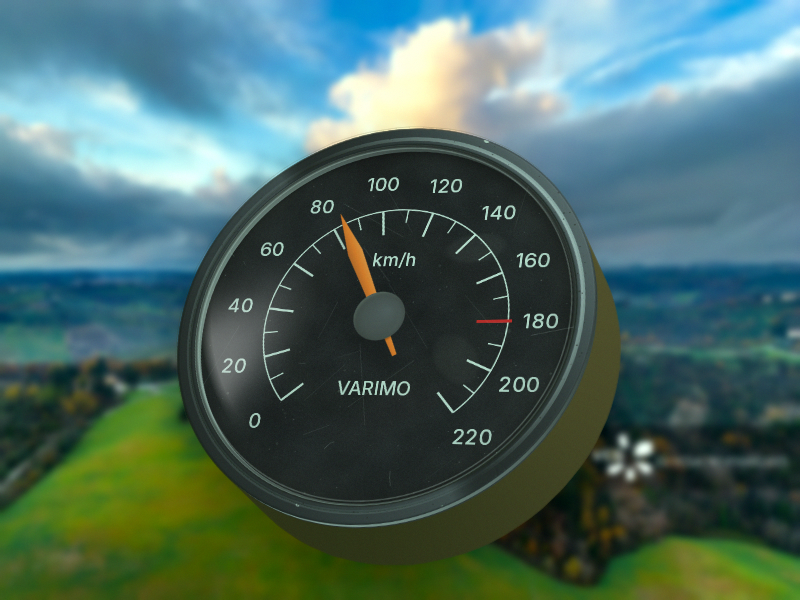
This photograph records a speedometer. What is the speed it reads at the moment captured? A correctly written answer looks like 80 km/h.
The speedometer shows 85 km/h
